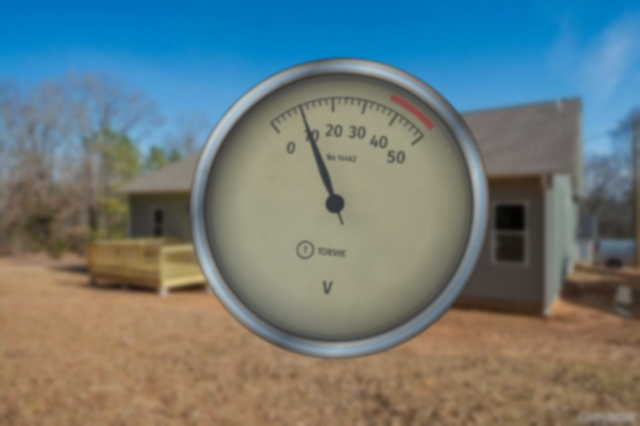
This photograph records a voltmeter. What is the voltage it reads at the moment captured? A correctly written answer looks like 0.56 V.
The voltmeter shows 10 V
